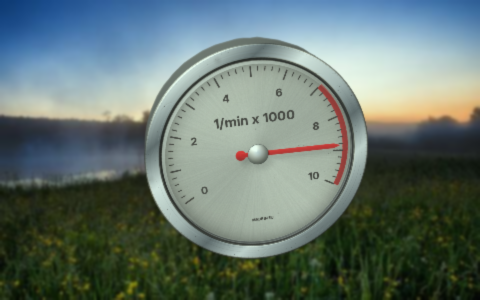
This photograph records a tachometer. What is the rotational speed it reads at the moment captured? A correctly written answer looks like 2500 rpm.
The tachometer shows 8800 rpm
